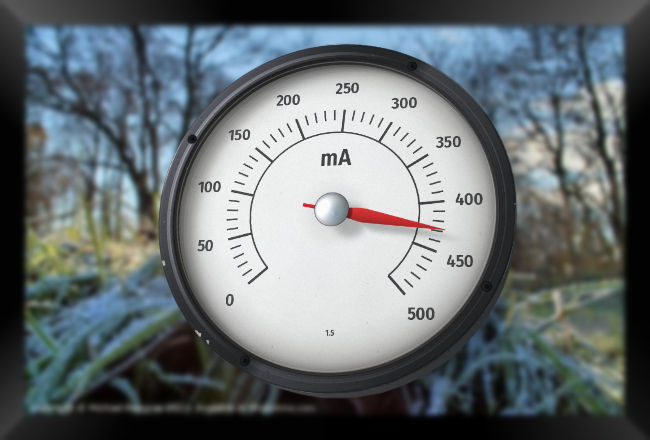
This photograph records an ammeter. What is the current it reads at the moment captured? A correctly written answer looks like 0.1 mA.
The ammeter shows 430 mA
